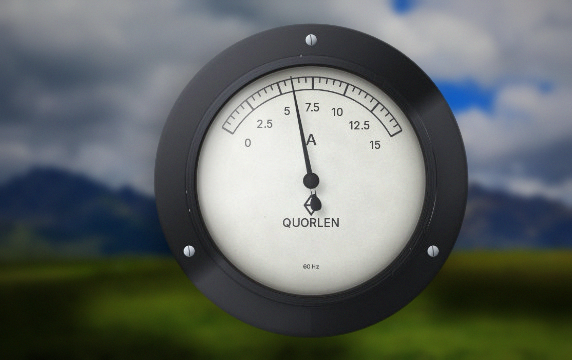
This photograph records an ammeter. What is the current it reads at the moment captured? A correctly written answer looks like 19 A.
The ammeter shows 6 A
